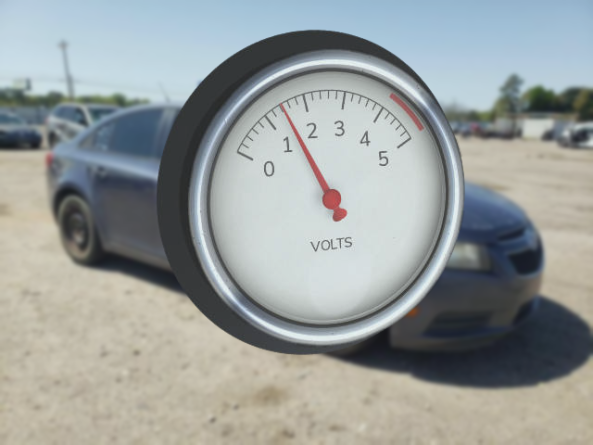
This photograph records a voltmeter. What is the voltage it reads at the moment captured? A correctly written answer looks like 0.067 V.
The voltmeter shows 1.4 V
